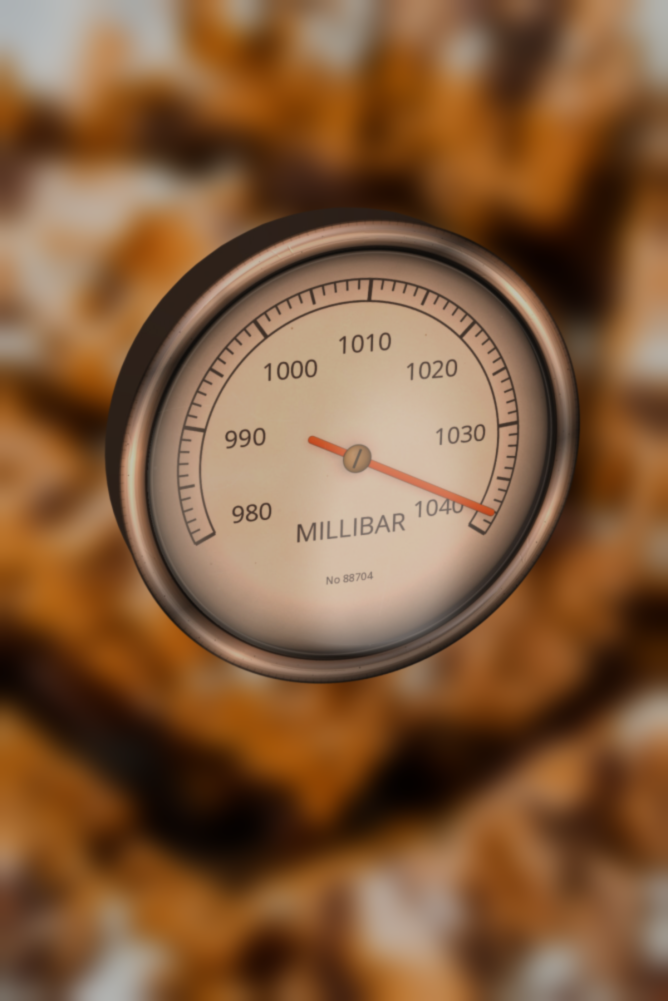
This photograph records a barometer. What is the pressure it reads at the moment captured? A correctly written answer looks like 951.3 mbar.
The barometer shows 1038 mbar
